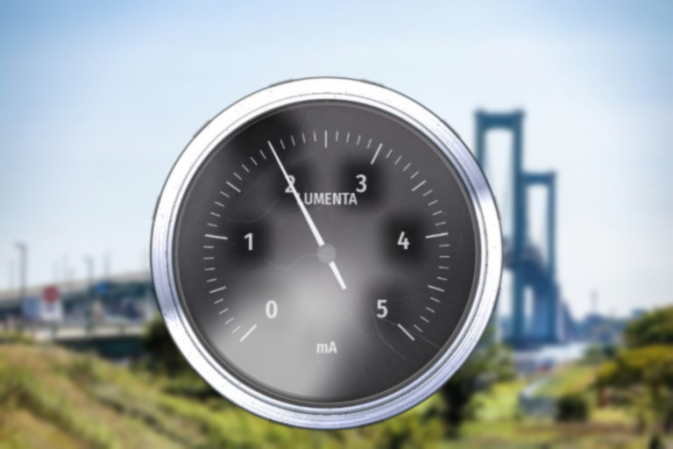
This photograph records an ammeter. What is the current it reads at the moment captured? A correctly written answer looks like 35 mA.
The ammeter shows 2 mA
